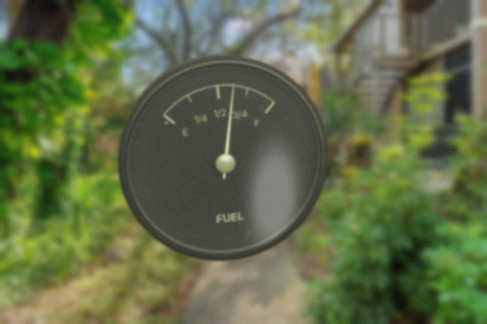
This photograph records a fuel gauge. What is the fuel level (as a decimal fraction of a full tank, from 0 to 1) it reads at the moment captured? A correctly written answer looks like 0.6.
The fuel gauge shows 0.625
